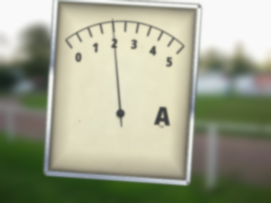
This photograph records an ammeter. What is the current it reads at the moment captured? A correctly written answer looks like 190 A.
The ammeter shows 2 A
